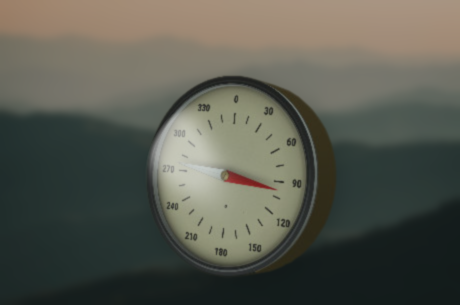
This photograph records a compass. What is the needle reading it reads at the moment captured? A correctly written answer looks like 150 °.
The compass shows 97.5 °
